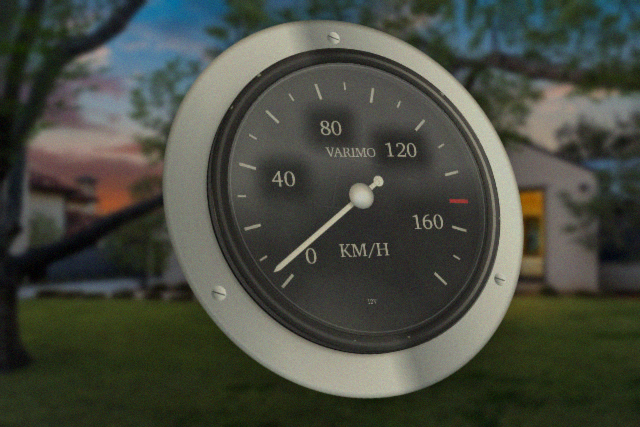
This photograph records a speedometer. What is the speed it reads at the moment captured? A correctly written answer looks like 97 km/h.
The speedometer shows 5 km/h
